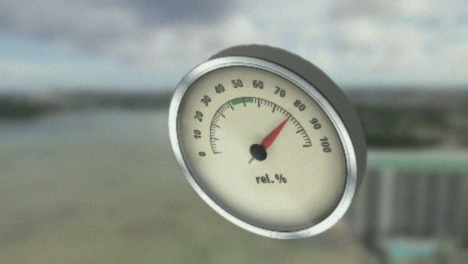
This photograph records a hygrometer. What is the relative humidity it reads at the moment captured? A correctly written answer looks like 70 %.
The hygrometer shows 80 %
